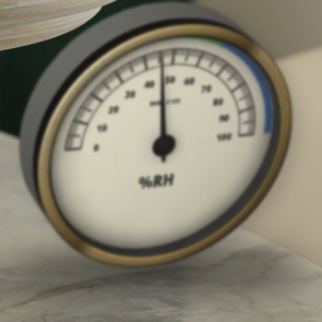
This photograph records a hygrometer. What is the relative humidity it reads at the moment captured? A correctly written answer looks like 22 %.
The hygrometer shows 45 %
